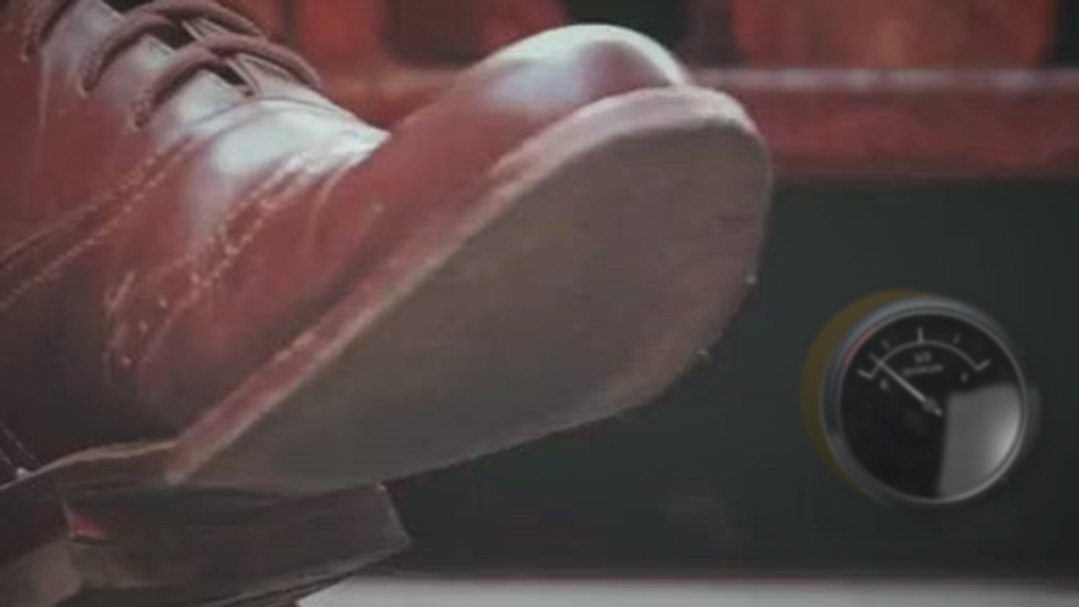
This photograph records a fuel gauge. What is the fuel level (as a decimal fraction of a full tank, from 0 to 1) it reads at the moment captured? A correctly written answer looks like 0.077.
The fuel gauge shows 0.125
